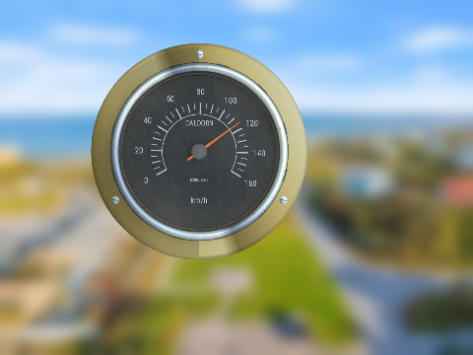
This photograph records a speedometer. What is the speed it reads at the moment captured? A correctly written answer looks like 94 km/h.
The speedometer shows 115 km/h
